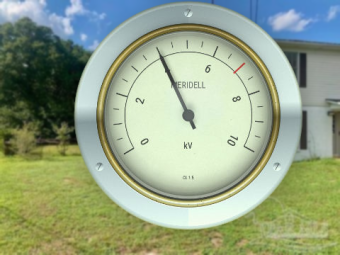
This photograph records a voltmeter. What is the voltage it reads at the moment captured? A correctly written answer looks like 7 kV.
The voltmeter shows 4 kV
